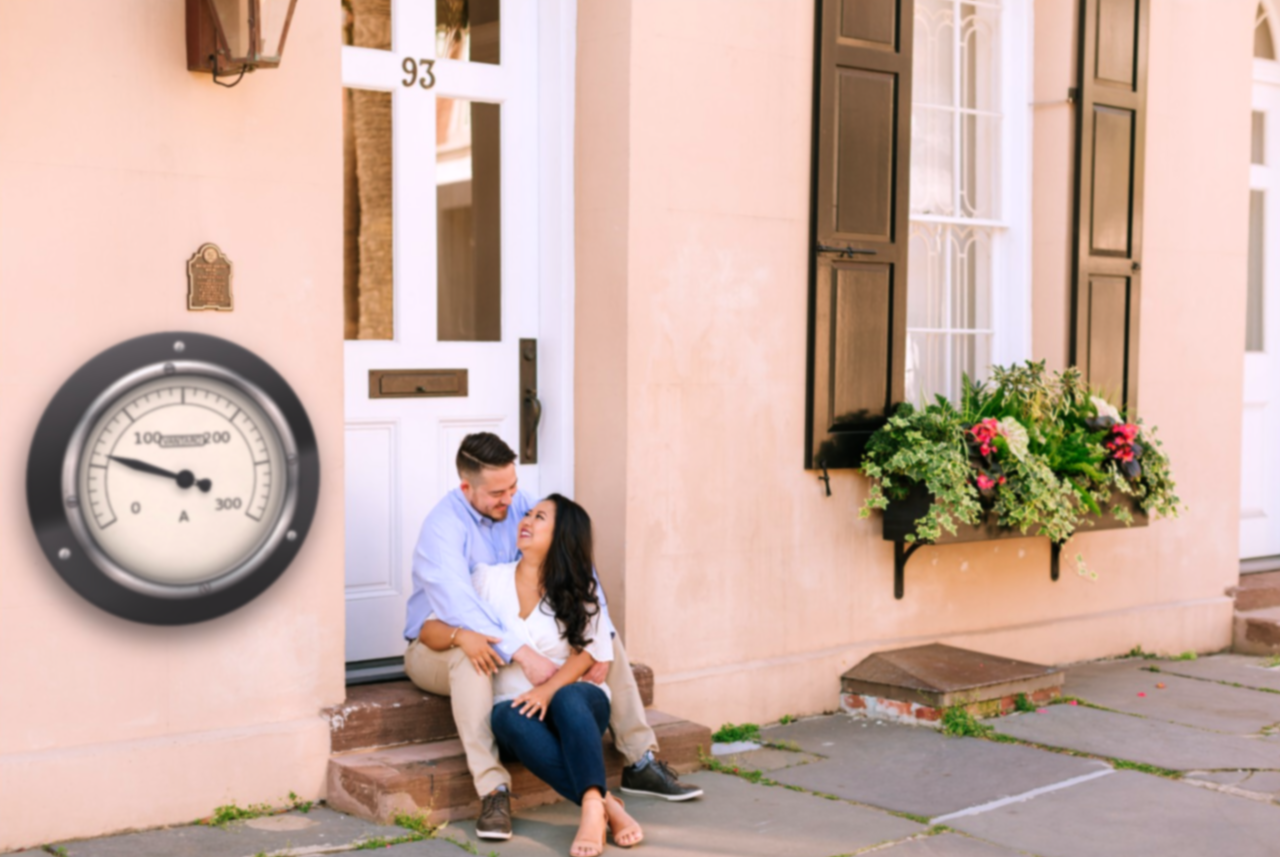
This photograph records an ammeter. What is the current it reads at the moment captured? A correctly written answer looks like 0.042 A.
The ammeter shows 60 A
